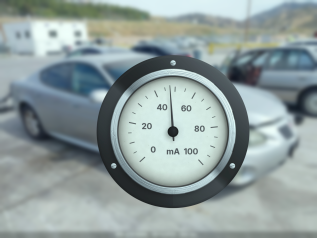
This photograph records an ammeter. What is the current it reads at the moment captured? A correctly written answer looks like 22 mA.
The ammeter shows 47.5 mA
